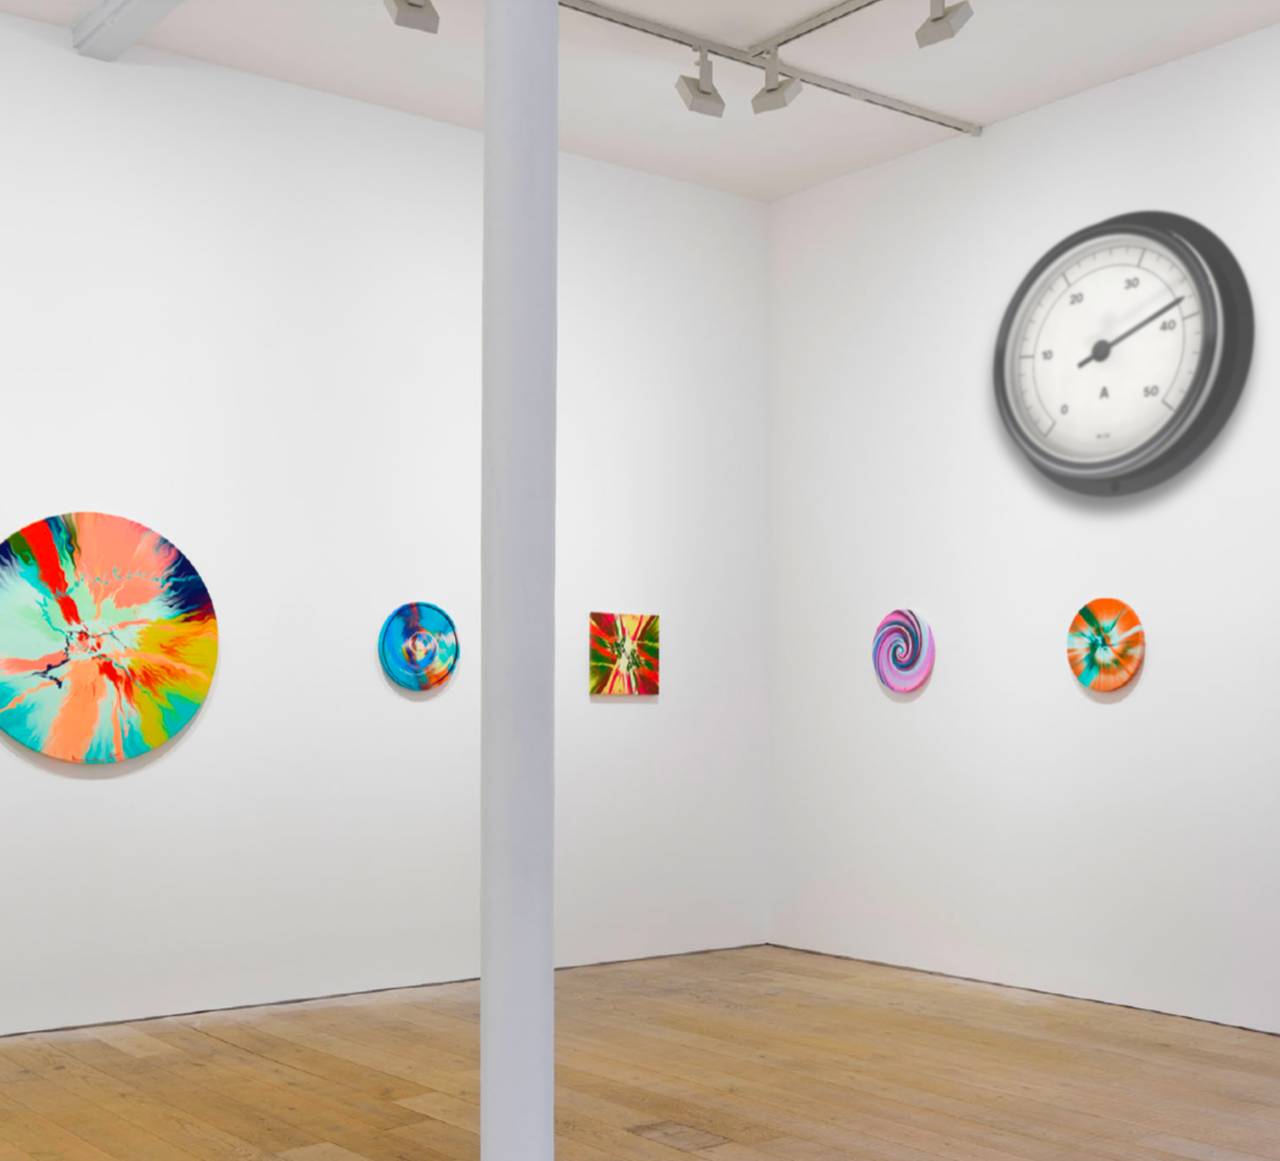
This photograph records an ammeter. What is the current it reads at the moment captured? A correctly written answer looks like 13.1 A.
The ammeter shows 38 A
